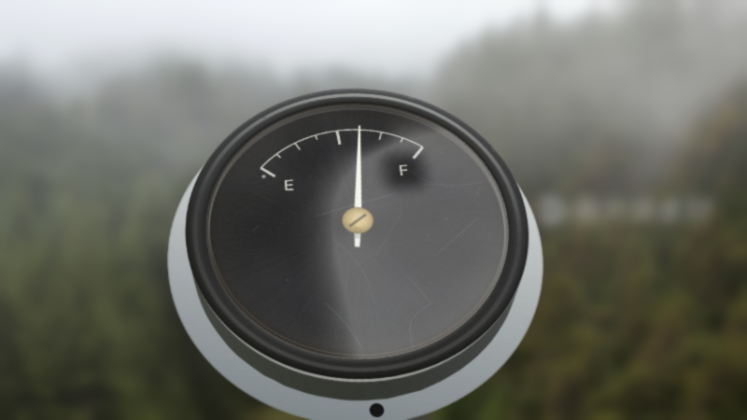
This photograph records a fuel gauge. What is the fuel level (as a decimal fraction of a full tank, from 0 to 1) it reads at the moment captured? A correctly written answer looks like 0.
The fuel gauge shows 0.625
